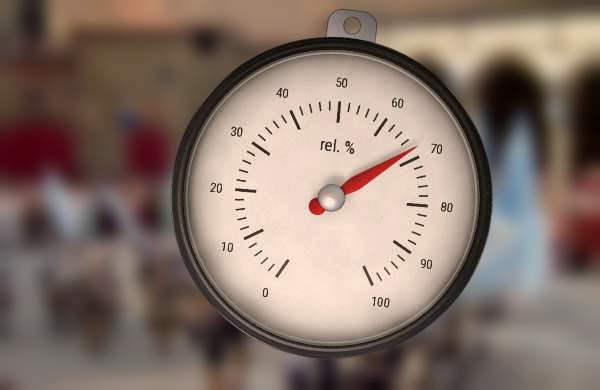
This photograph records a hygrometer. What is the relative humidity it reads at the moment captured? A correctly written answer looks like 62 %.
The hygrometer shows 68 %
